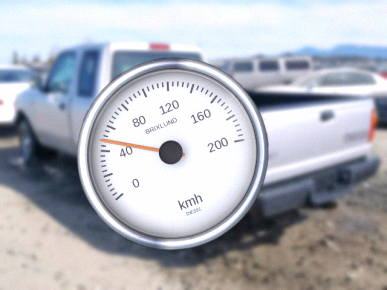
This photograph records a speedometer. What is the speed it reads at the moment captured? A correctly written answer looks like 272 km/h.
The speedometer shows 48 km/h
